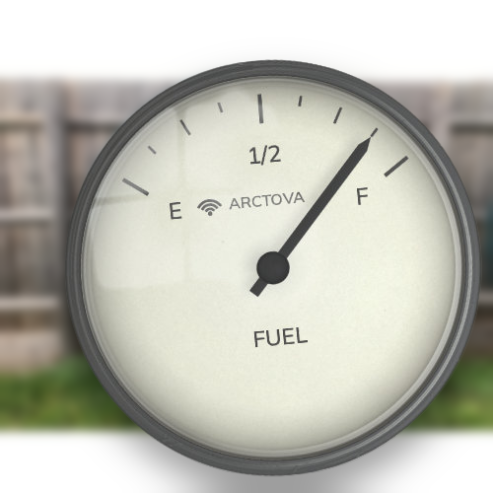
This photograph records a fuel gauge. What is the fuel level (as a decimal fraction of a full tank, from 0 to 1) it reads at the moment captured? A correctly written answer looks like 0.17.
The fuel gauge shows 0.875
